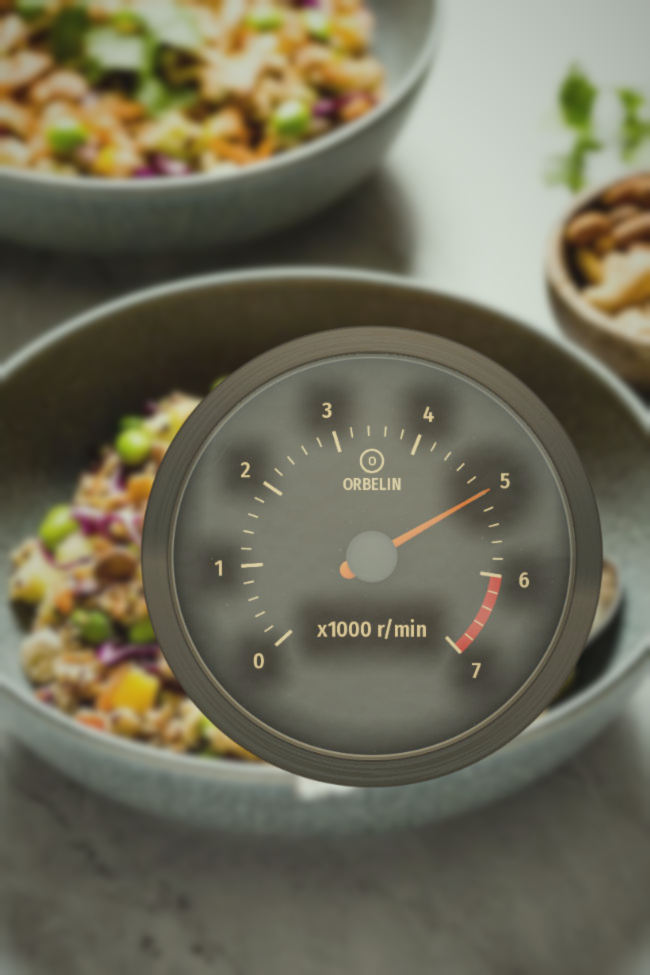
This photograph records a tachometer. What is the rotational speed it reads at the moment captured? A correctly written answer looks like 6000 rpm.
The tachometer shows 5000 rpm
